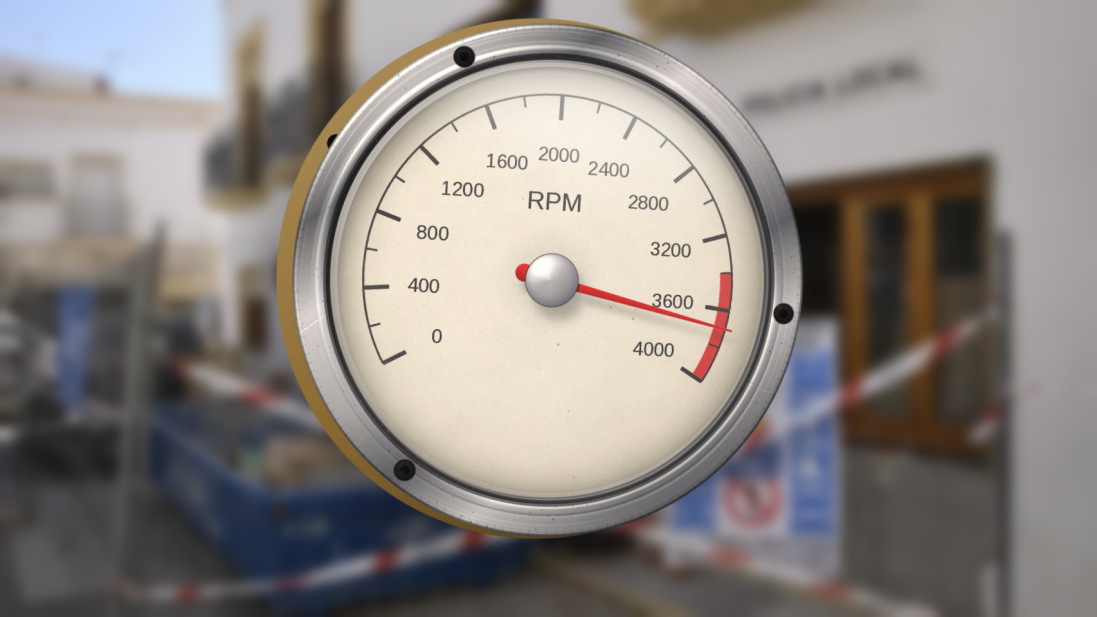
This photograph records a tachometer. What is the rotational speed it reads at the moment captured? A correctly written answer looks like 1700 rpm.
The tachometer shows 3700 rpm
